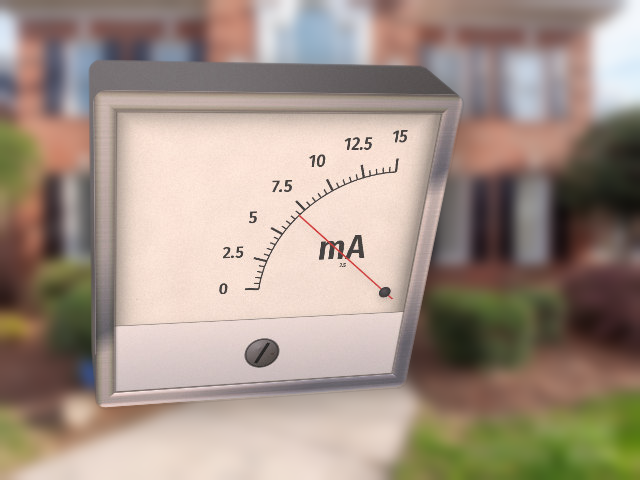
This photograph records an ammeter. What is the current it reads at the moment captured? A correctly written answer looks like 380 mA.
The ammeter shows 7 mA
